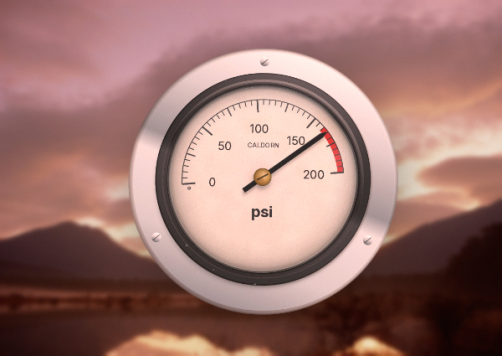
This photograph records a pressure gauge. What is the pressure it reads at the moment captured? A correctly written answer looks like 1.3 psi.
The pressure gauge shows 165 psi
